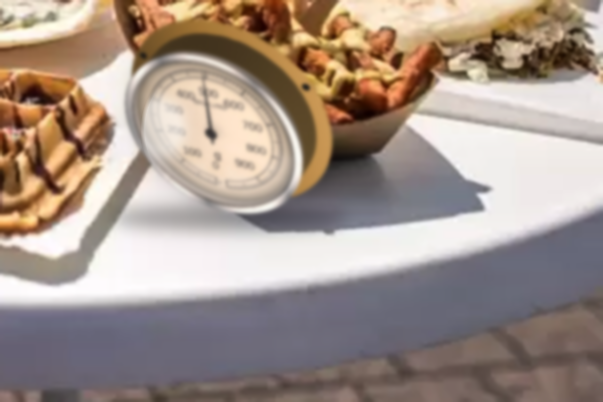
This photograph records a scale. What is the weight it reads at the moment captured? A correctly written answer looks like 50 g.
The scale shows 500 g
